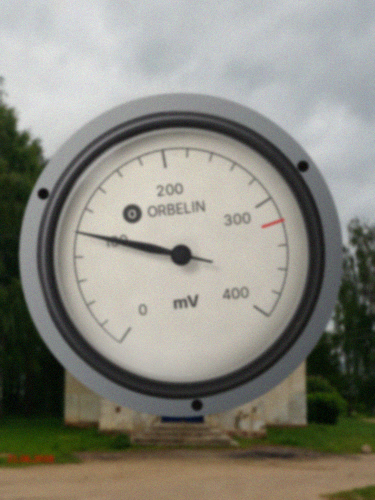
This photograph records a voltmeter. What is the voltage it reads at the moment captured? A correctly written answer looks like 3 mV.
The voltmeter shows 100 mV
